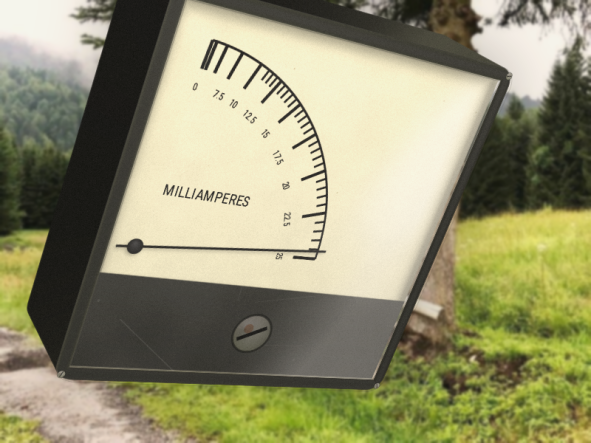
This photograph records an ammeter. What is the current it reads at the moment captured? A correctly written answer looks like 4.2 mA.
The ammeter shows 24.5 mA
